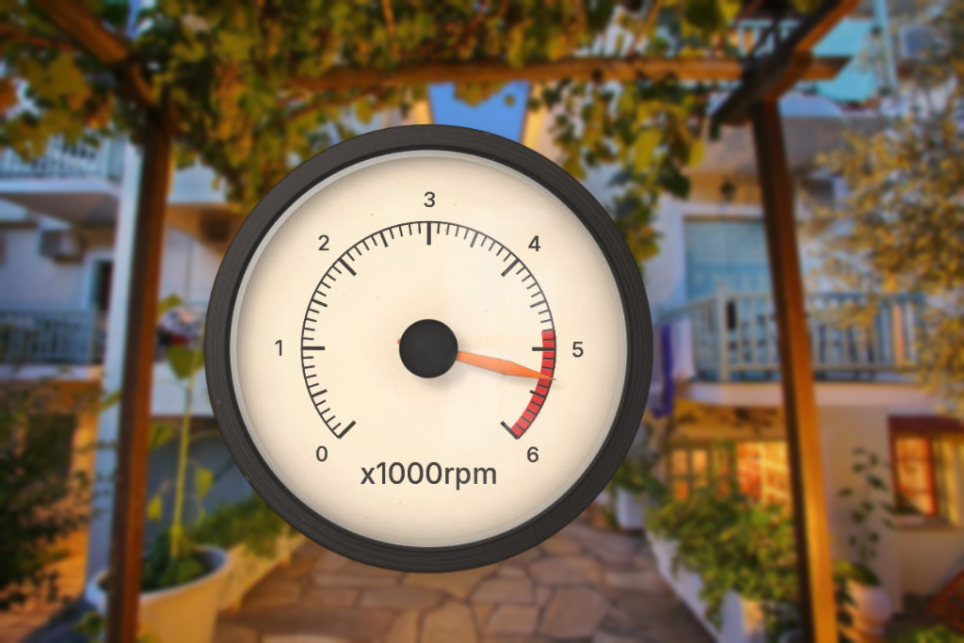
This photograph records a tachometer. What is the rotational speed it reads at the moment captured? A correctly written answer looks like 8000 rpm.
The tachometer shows 5300 rpm
